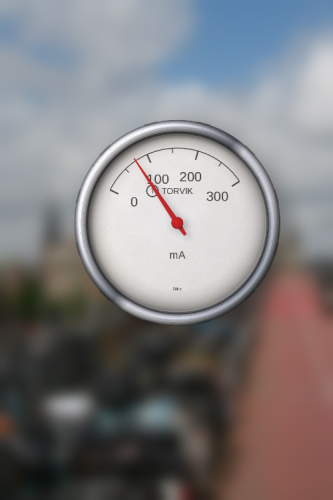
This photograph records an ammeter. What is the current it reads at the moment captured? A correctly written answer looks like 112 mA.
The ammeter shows 75 mA
